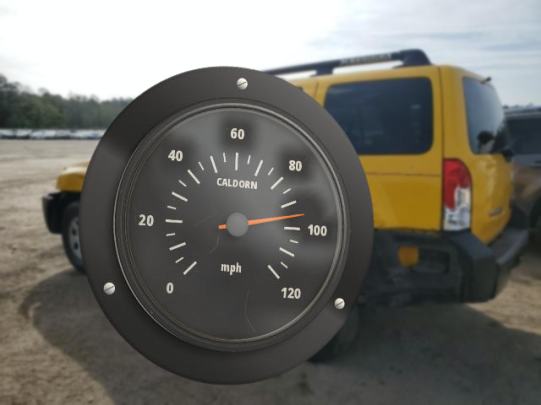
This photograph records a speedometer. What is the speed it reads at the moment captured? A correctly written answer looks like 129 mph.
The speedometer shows 95 mph
